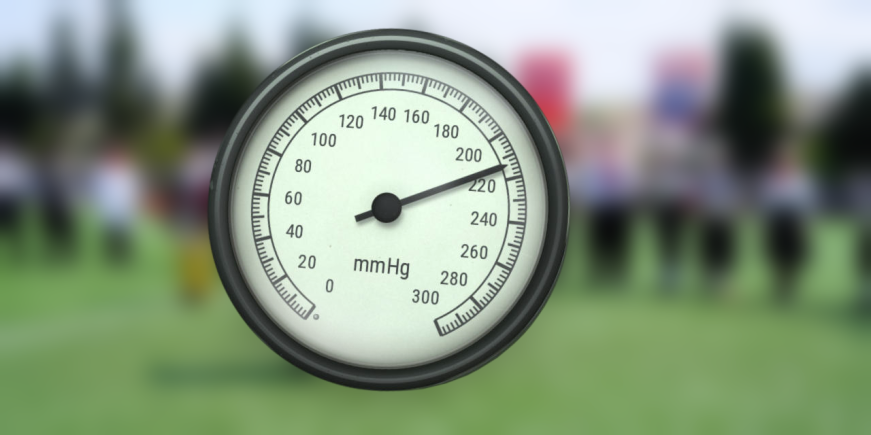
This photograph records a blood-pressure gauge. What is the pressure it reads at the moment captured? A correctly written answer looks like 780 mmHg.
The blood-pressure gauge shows 214 mmHg
